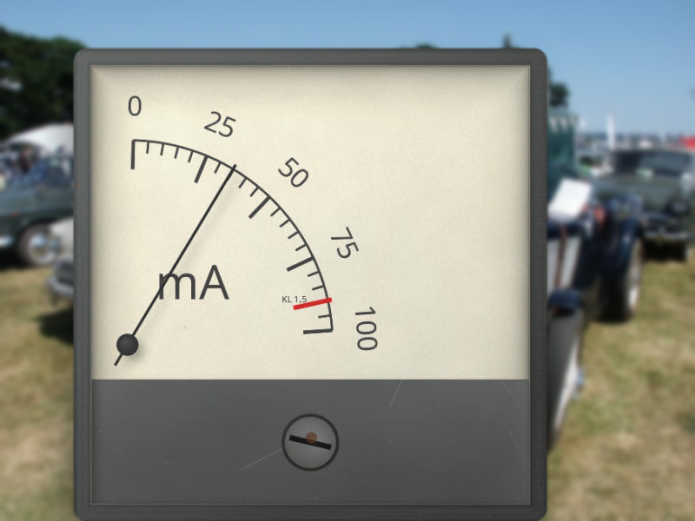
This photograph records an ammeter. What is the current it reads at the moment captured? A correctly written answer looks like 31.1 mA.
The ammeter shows 35 mA
